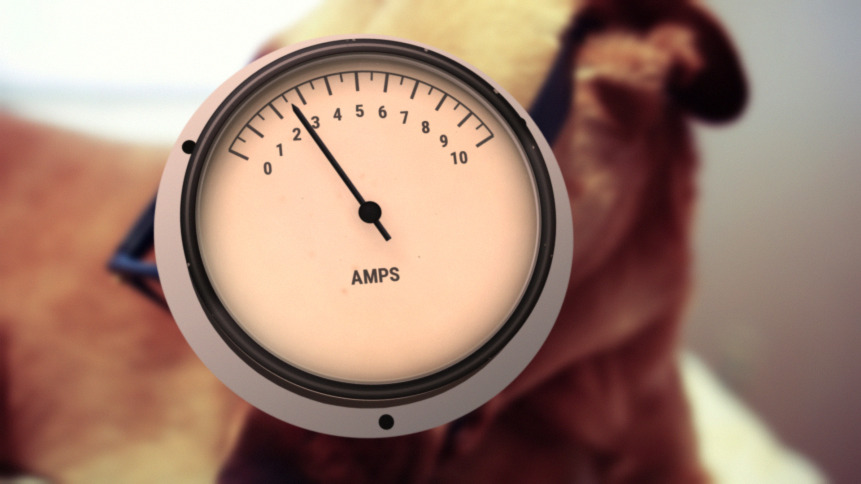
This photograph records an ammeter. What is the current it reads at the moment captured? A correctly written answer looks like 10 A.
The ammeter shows 2.5 A
